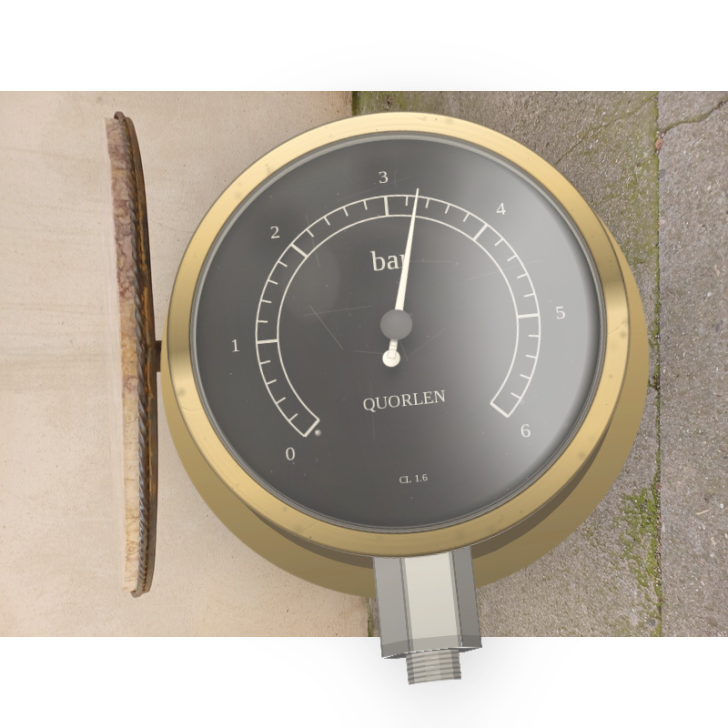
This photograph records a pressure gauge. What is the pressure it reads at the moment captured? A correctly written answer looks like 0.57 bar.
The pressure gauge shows 3.3 bar
